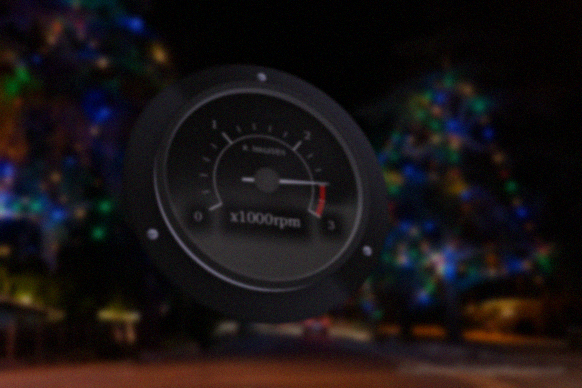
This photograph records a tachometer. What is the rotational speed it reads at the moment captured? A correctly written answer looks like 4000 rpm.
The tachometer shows 2600 rpm
